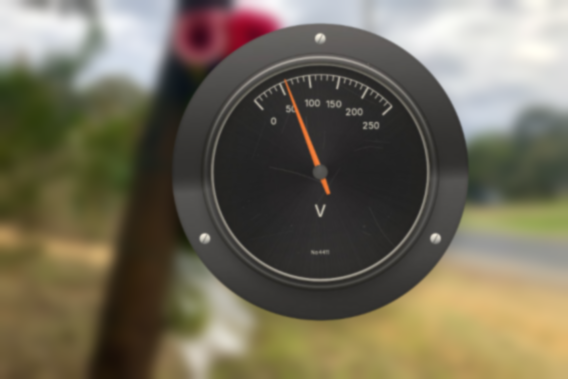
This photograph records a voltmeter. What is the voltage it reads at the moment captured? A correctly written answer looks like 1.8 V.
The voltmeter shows 60 V
